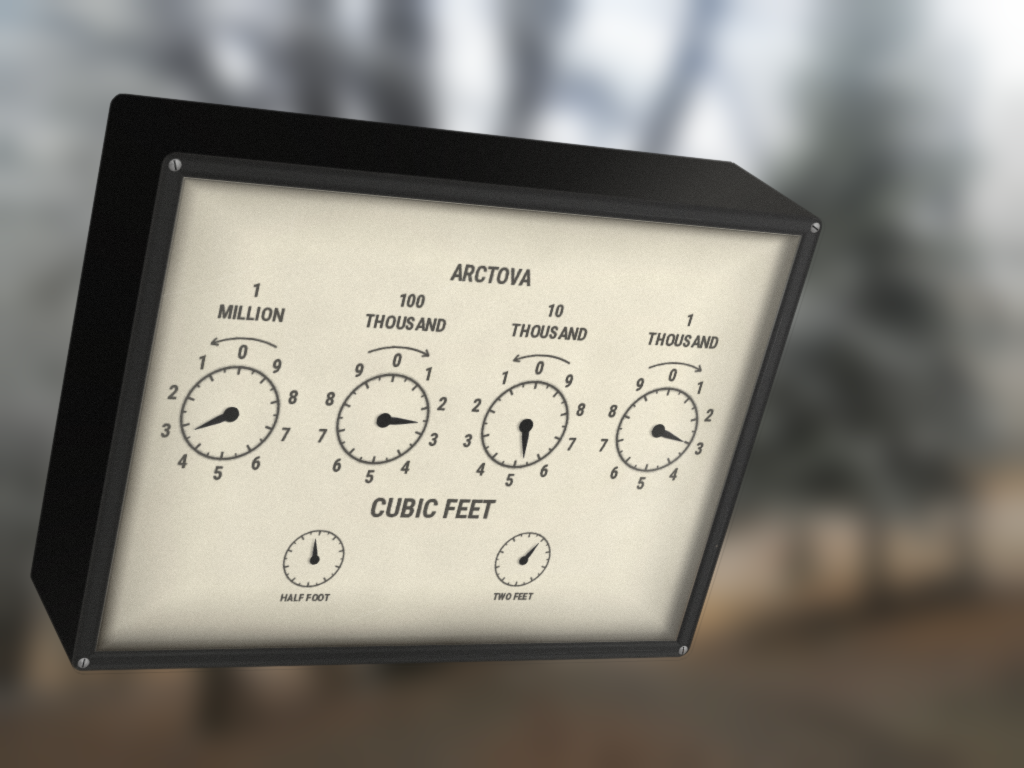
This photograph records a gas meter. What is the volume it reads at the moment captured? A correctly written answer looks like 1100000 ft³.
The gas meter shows 325300 ft³
